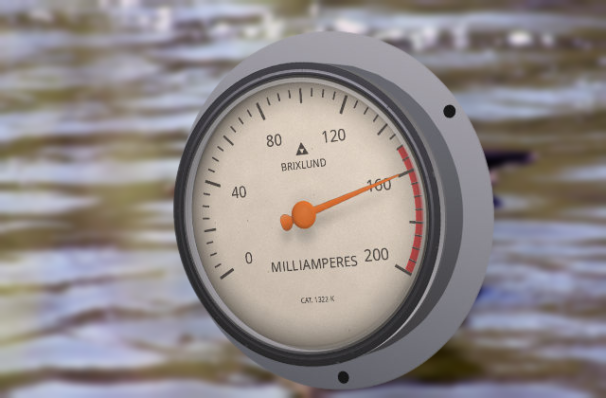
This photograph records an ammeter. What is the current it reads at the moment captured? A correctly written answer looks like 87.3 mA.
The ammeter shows 160 mA
